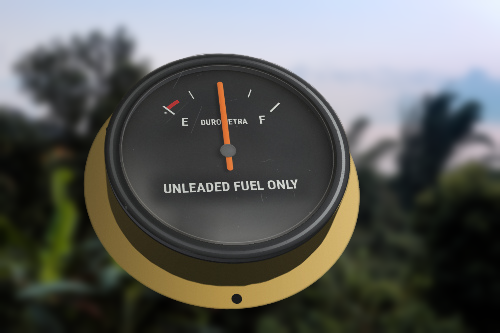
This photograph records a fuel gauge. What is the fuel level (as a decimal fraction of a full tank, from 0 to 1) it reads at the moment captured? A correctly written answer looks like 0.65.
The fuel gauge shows 0.5
